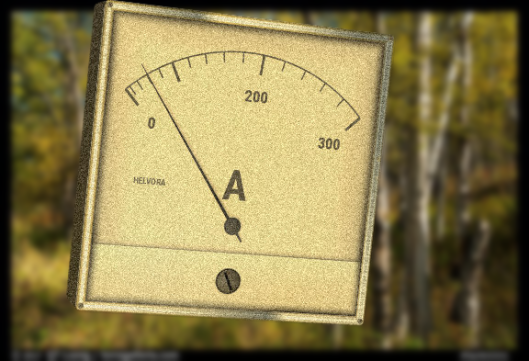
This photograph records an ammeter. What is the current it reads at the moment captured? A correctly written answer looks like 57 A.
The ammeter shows 60 A
